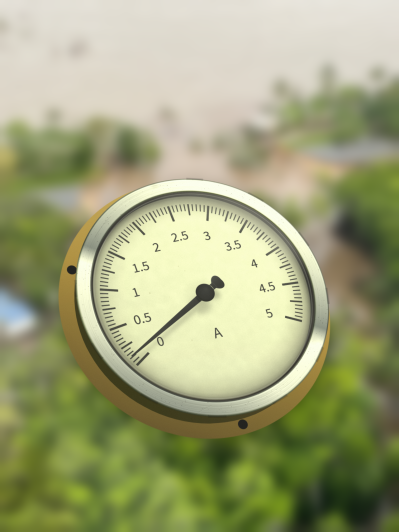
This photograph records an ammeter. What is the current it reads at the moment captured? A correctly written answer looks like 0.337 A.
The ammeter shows 0.1 A
